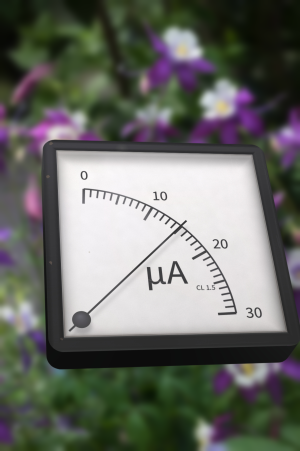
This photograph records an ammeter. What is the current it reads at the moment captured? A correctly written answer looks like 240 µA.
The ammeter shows 15 µA
